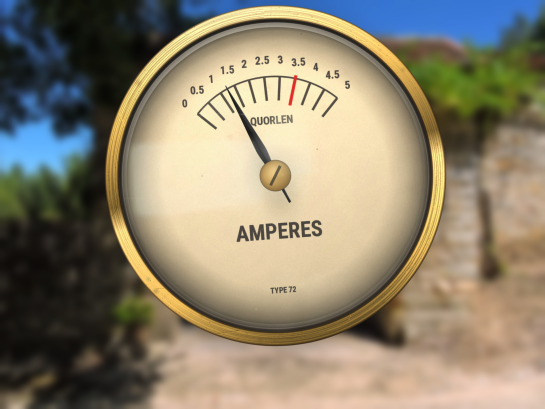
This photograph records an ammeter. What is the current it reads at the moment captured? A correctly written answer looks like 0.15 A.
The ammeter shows 1.25 A
